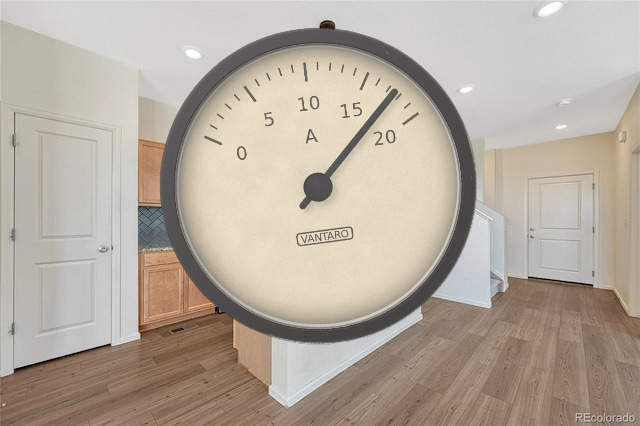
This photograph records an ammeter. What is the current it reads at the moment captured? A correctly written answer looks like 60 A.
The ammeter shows 17.5 A
